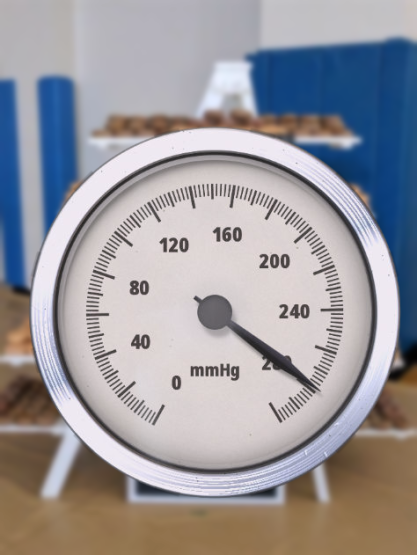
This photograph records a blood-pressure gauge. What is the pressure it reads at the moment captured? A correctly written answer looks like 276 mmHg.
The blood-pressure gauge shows 278 mmHg
